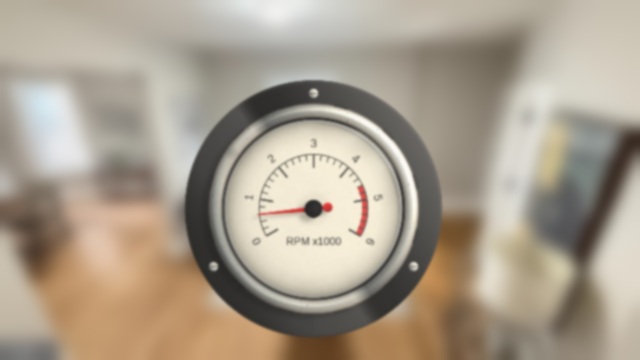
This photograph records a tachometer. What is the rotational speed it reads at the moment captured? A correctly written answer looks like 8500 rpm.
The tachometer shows 600 rpm
